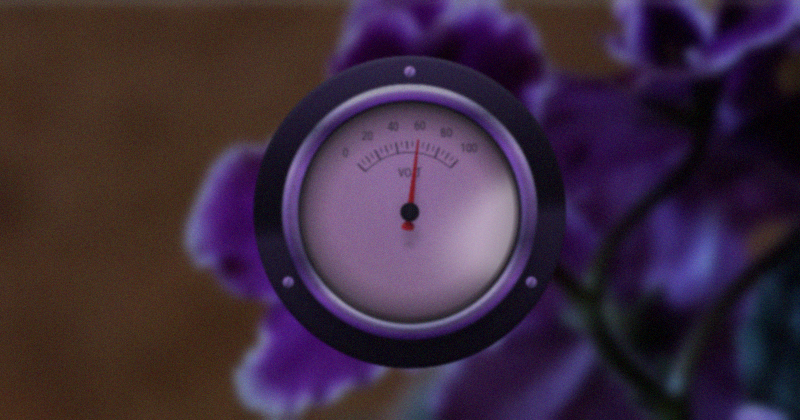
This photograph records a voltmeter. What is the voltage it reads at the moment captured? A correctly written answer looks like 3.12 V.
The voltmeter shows 60 V
